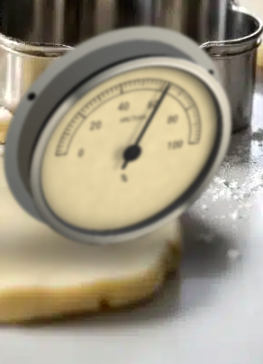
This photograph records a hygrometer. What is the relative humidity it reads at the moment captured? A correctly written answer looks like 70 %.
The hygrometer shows 60 %
